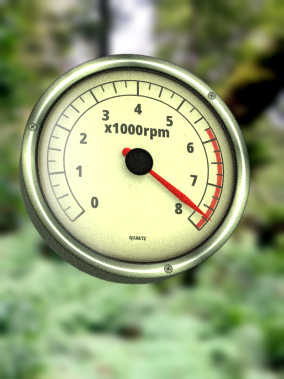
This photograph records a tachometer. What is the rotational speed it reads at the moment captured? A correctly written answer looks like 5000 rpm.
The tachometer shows 7750 rpm
